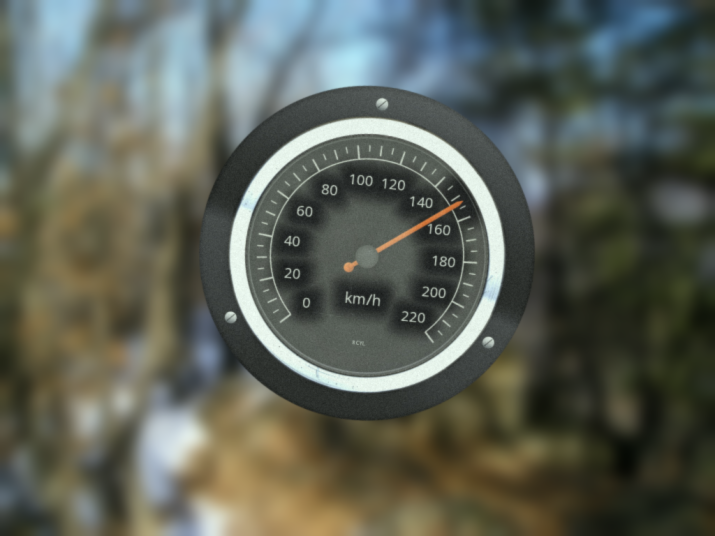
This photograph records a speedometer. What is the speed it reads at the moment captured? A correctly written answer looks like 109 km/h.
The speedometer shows 152.5 km/h
